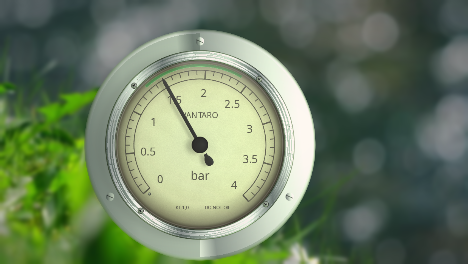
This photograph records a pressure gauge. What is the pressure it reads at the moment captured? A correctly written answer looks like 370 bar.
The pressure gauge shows 1.5 bar
